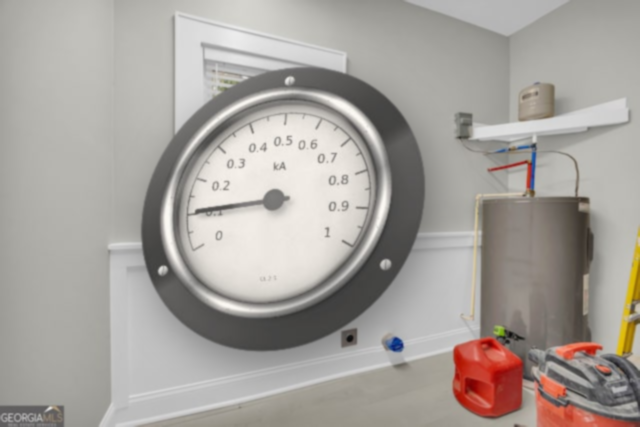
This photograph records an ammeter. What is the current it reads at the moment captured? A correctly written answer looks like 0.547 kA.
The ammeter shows 0.1 kA
